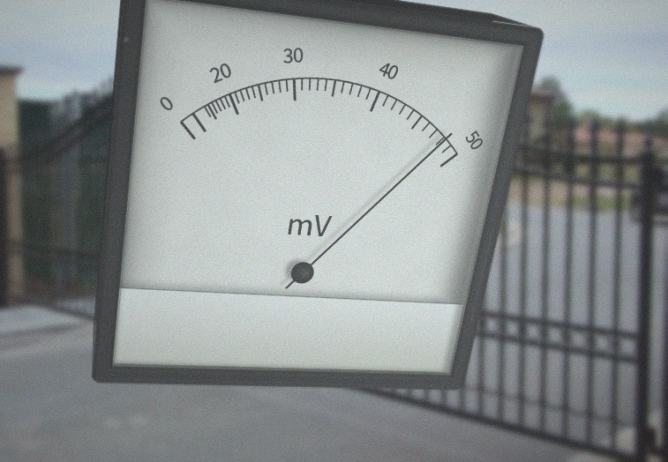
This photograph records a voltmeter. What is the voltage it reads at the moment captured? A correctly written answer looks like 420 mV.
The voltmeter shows 48 mV
